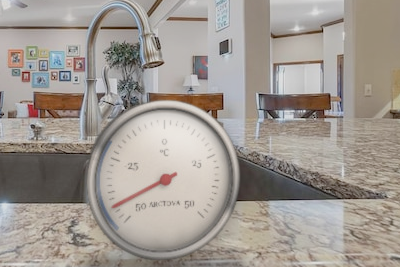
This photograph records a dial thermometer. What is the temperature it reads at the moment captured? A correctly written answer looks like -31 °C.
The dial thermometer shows -42.5 °C
